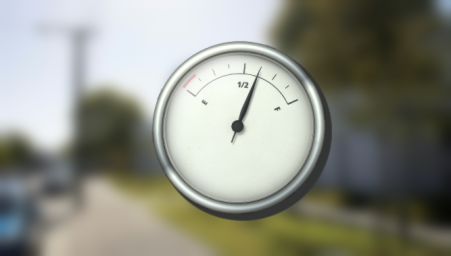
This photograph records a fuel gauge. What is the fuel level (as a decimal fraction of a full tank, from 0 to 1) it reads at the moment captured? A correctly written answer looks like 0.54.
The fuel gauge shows 0.625
